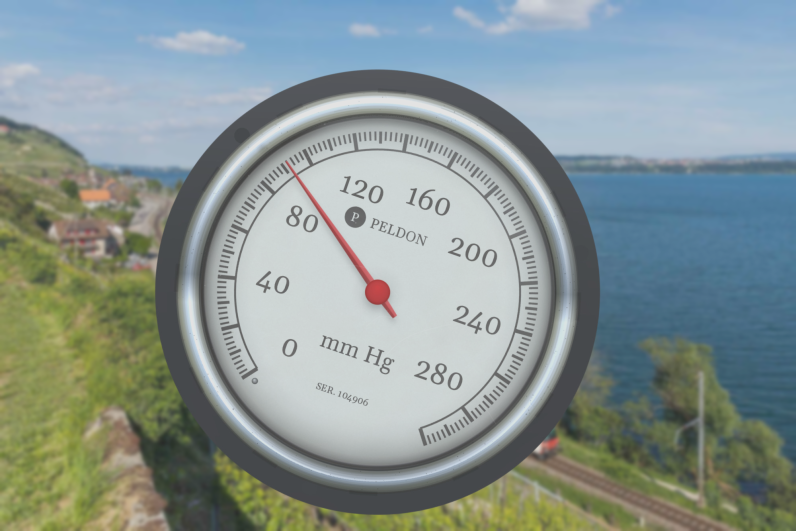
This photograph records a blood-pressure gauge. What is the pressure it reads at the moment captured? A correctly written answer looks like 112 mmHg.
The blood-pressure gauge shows 92 mmHg
